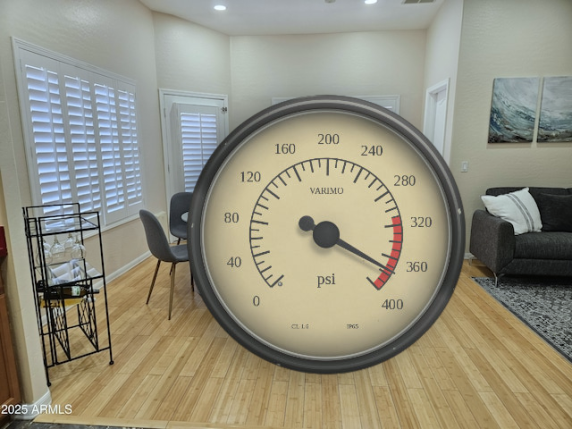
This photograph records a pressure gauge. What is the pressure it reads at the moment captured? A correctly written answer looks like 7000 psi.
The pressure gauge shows 375 psi
